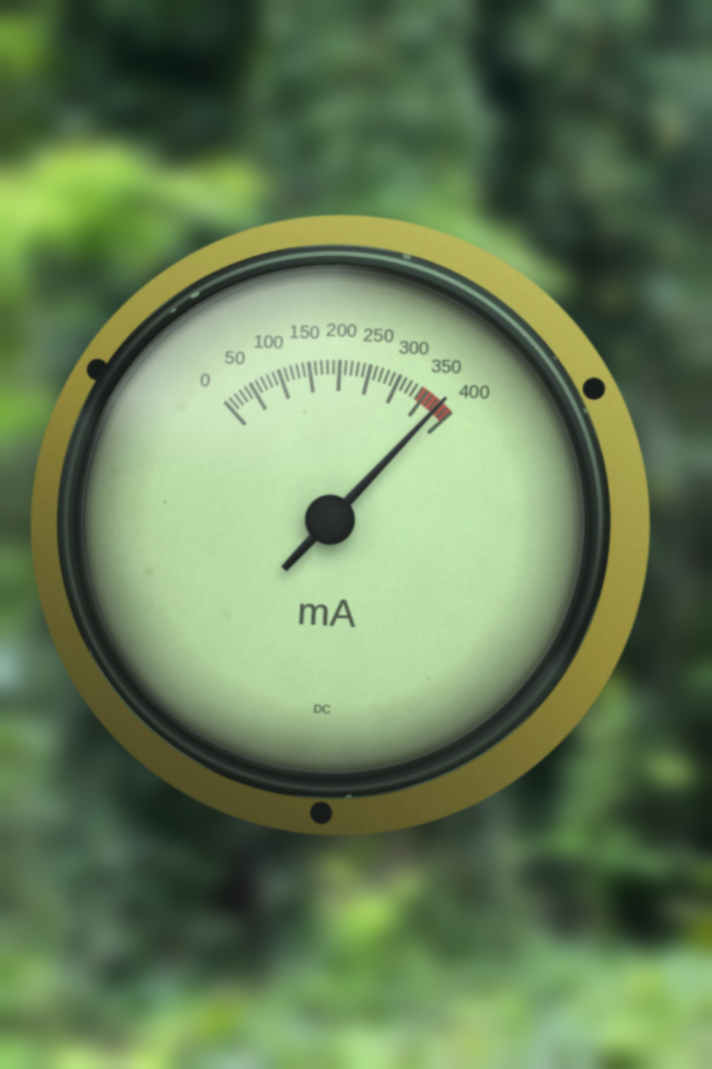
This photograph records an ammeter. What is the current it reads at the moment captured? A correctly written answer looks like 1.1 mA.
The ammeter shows 380 mA
